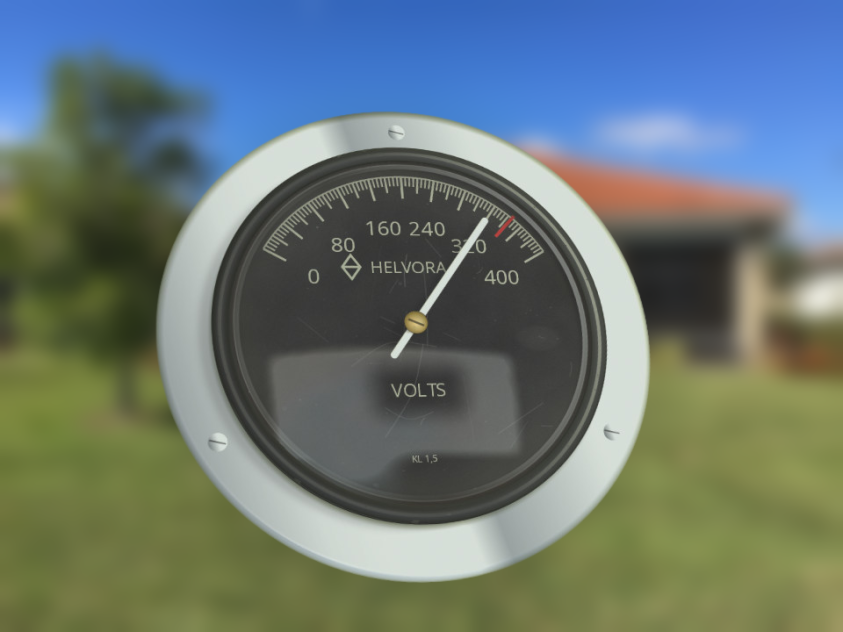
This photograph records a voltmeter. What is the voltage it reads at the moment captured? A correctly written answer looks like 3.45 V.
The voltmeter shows 320 V
